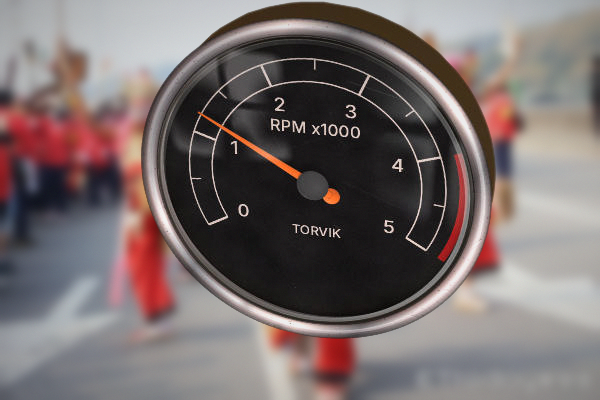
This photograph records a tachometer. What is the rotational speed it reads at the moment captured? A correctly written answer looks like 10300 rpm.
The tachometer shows 1250 rpm
